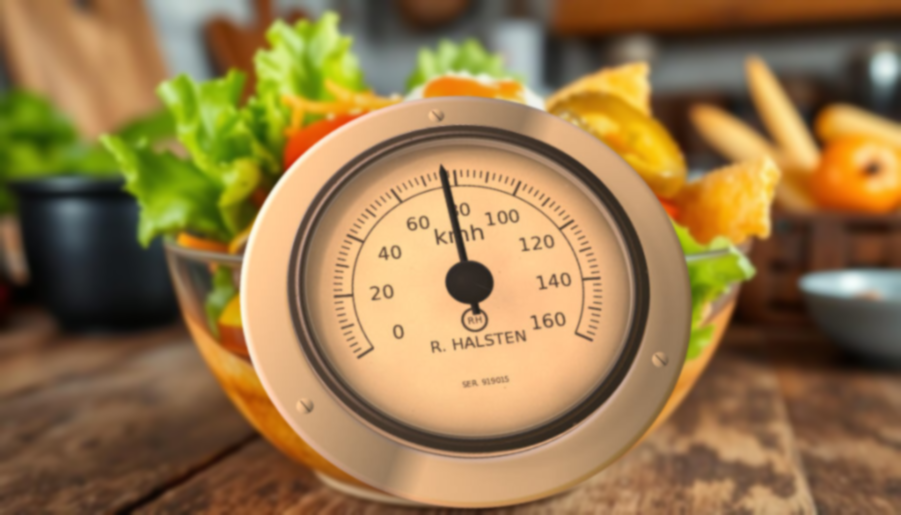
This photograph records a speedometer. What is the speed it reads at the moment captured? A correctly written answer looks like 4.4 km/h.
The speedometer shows 76 km/h
